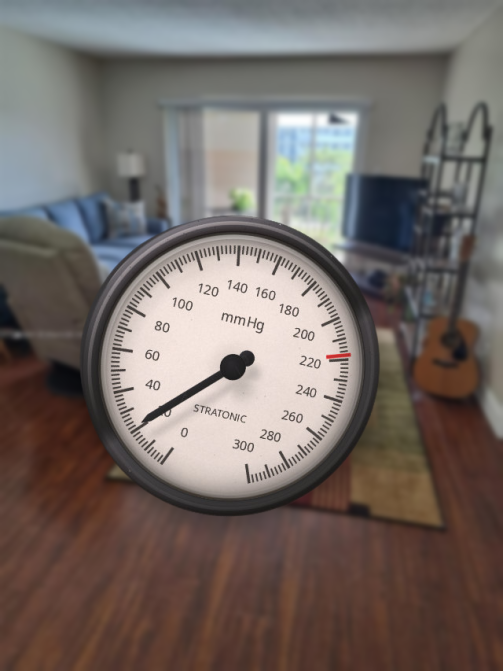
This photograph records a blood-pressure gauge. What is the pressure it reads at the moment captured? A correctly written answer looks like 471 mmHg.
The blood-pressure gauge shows 22 mmHg
